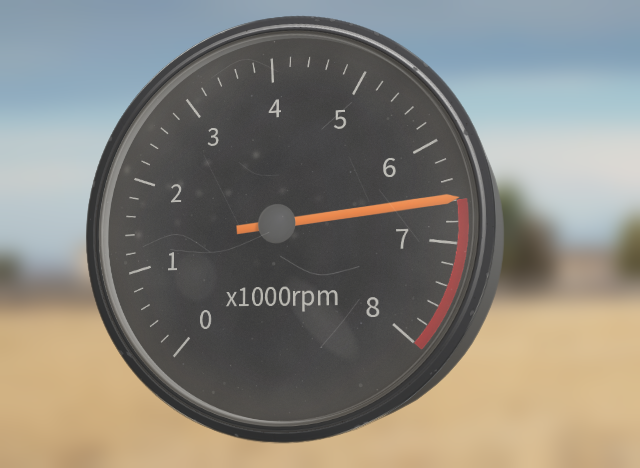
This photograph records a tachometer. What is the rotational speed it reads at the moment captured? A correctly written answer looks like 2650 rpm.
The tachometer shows 6600 rpm
